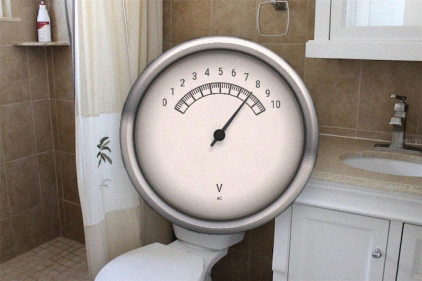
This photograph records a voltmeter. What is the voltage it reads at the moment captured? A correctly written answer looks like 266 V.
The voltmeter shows 8 V
